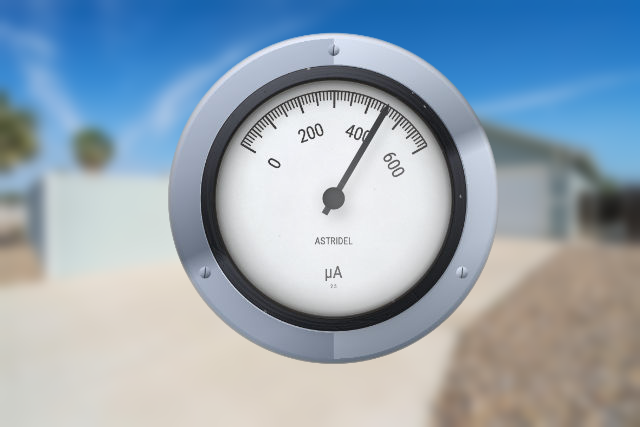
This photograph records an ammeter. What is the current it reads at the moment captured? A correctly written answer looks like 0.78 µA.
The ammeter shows 450 µA
